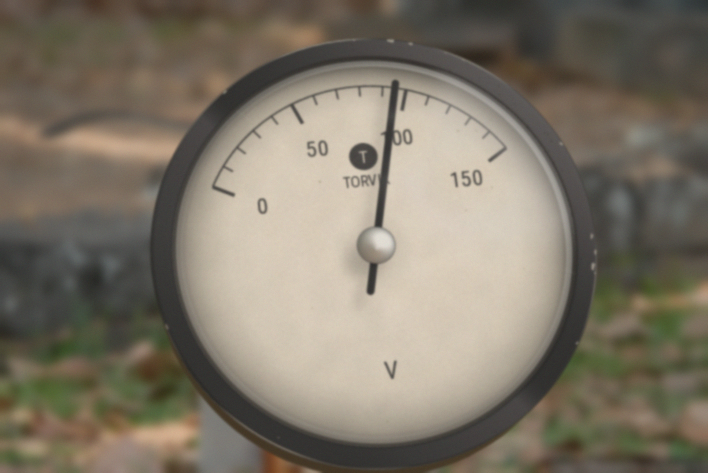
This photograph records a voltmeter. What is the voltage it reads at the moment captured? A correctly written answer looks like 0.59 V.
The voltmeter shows 95 V
